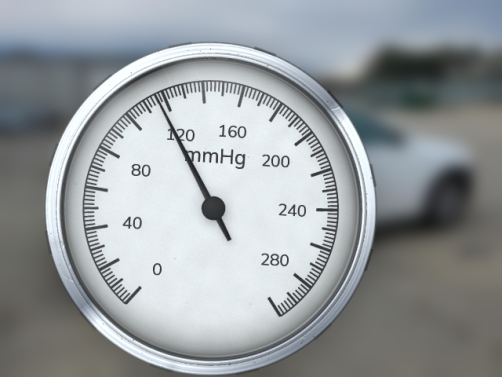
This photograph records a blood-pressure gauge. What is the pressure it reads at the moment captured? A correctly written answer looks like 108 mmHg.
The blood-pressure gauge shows 116 mmHg
